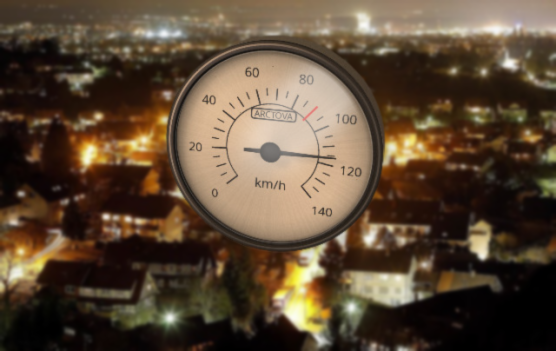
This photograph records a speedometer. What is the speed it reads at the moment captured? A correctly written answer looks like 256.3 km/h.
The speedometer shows 115 km/h
